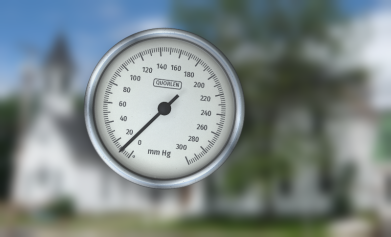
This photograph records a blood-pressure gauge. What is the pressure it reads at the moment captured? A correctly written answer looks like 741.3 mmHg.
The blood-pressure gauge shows 10 mmHg
